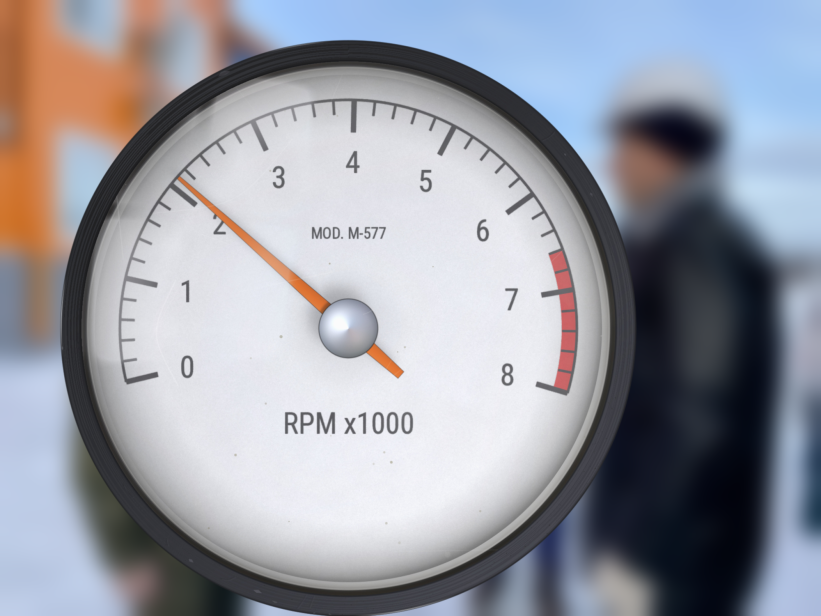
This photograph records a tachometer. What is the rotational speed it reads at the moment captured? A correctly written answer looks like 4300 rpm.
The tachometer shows 2100 rpm
